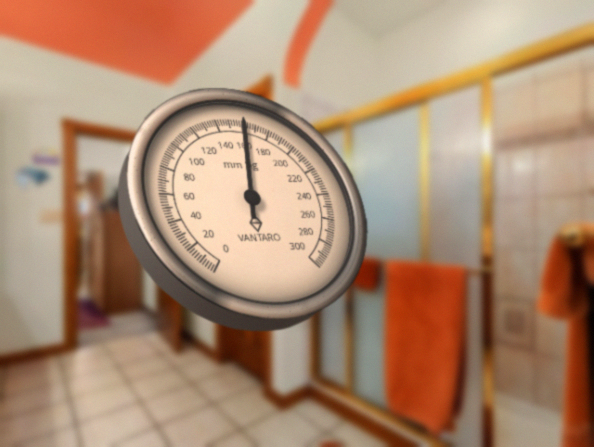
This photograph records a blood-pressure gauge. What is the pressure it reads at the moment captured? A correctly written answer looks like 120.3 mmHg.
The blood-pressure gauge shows 160 mmHg
